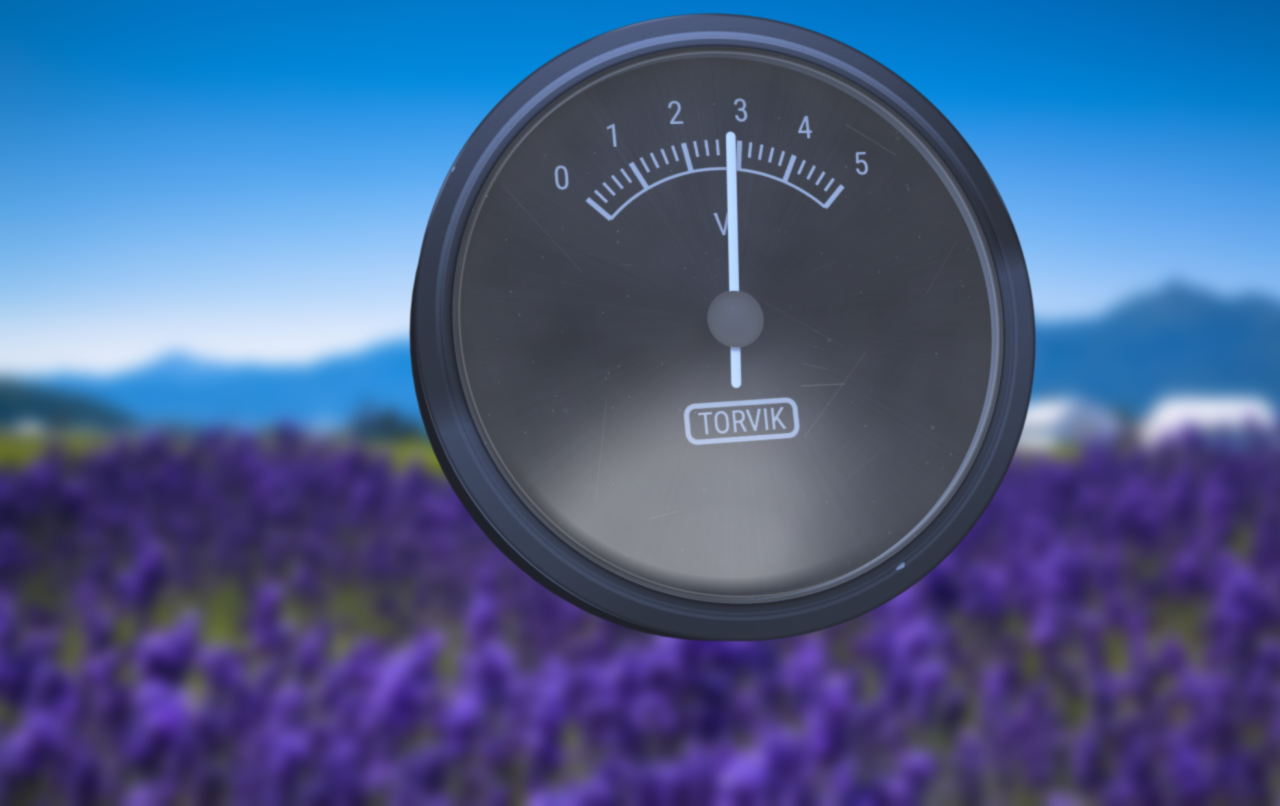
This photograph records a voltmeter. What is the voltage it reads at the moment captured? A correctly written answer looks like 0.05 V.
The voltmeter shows 2.8 V
